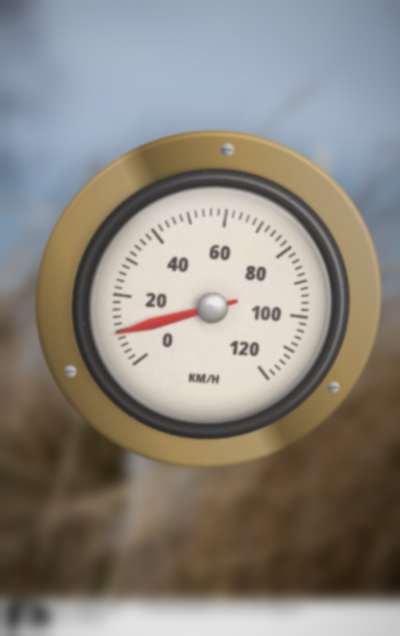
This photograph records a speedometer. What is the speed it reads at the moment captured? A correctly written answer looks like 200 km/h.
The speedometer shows 10 km/h
